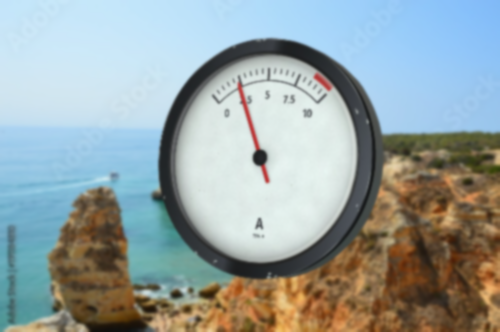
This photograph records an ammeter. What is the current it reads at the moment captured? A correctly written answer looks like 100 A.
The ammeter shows 2.5 A
